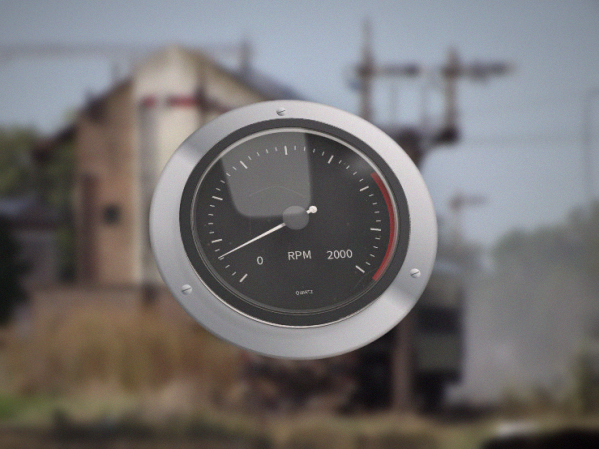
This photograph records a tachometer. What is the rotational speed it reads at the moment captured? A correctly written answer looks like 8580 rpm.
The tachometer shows 150 rpm
